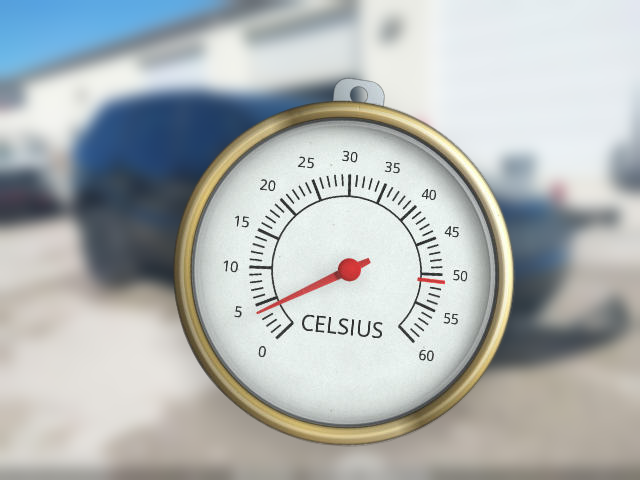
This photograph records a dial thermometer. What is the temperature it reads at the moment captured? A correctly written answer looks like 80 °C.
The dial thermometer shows 4 °C
